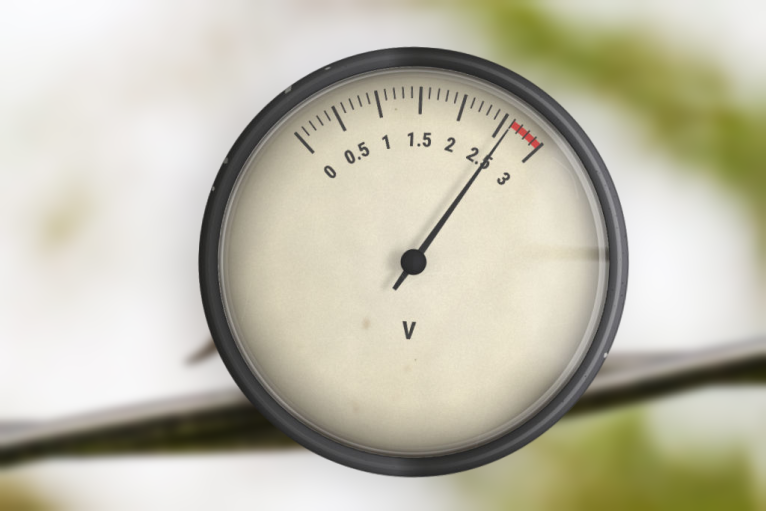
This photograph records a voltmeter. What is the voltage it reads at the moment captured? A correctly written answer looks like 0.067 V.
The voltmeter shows 2.6 V
